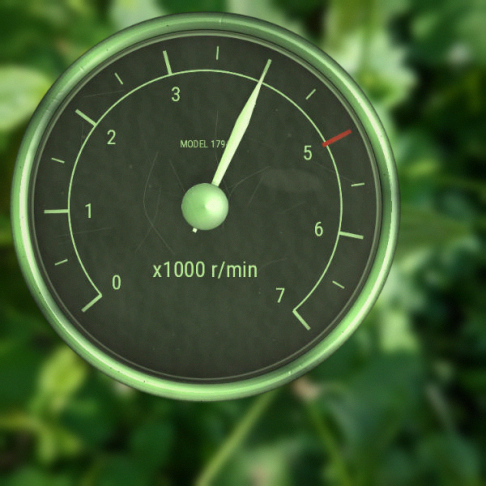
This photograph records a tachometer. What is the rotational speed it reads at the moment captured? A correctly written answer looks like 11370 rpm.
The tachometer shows 4000 rpm
